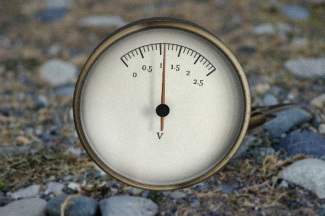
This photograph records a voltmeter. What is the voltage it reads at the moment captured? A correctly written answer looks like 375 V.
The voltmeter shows 1.1 V
